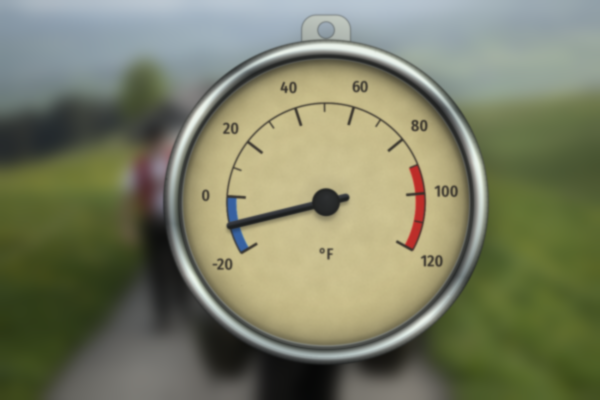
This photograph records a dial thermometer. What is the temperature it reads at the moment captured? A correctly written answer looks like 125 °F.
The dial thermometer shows -10 °F
